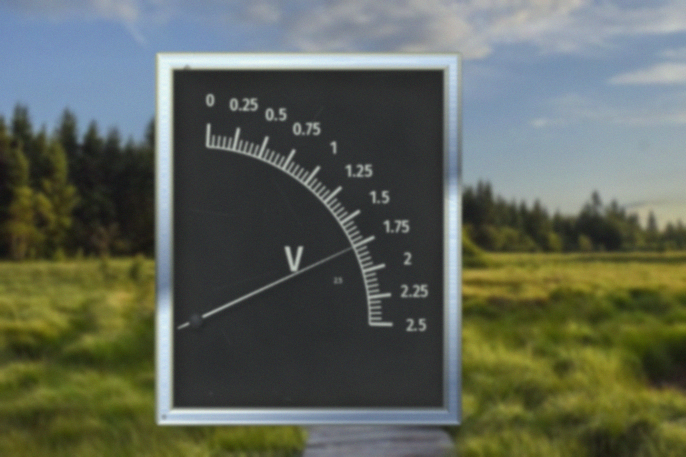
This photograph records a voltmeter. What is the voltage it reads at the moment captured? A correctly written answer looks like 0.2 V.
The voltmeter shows 1.75 V
